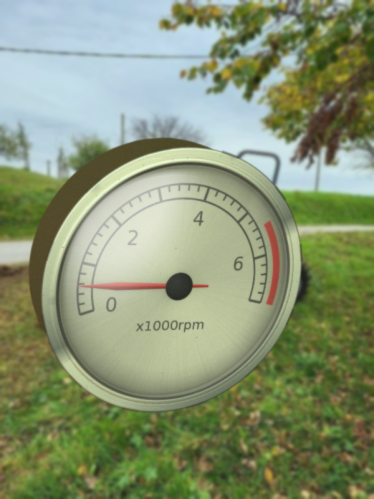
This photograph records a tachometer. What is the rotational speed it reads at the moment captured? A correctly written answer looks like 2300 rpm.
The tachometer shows 600 rpm
